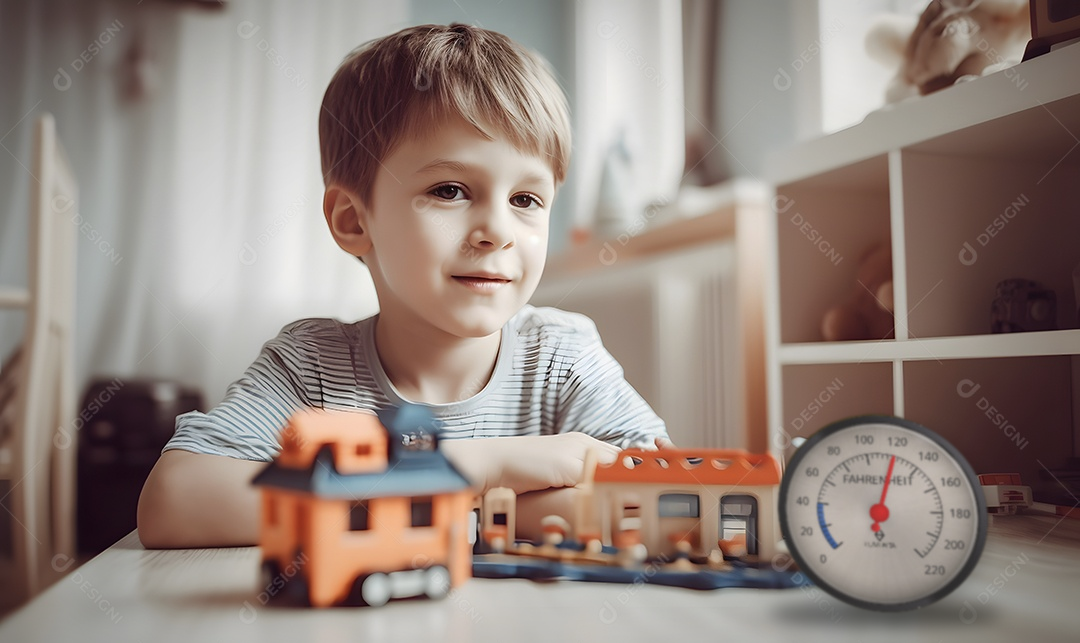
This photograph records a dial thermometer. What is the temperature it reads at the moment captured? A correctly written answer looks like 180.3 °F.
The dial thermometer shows 120 °F
